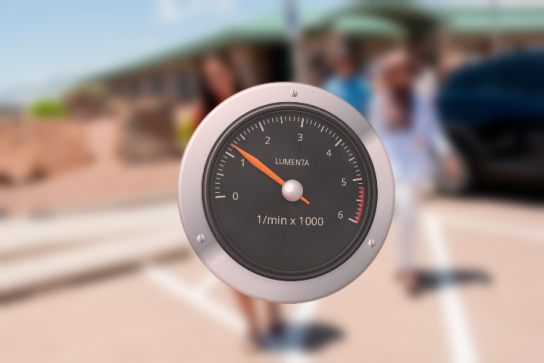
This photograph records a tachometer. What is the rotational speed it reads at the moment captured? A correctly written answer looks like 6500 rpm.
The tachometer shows 1200 rpm
